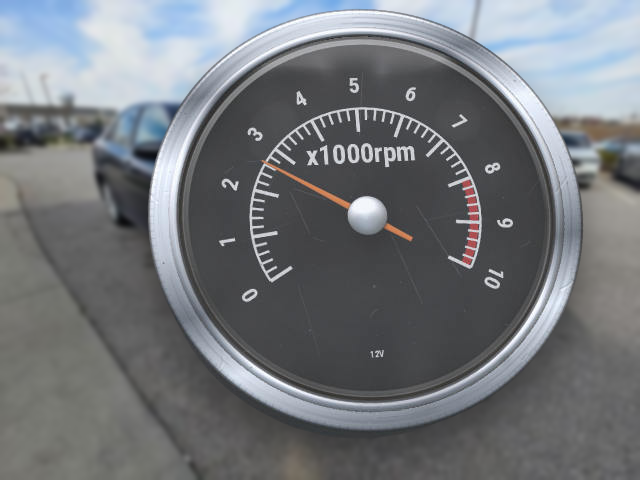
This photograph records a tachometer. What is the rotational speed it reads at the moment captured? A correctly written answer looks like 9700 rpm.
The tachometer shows 2600 rpm
